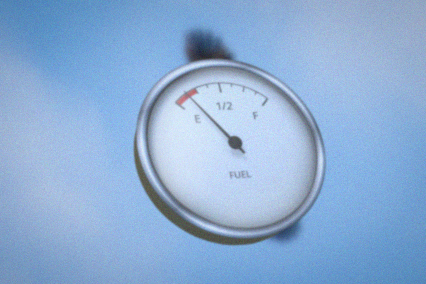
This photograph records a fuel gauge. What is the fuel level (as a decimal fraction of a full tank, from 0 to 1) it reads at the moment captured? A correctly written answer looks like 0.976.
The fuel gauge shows 0.125
